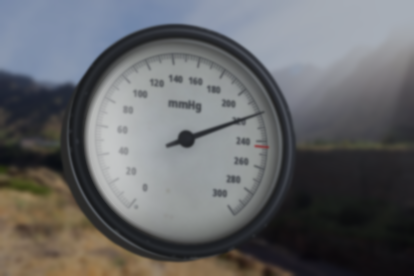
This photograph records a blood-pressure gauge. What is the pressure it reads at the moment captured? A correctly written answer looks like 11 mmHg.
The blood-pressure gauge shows 220 mmHg
